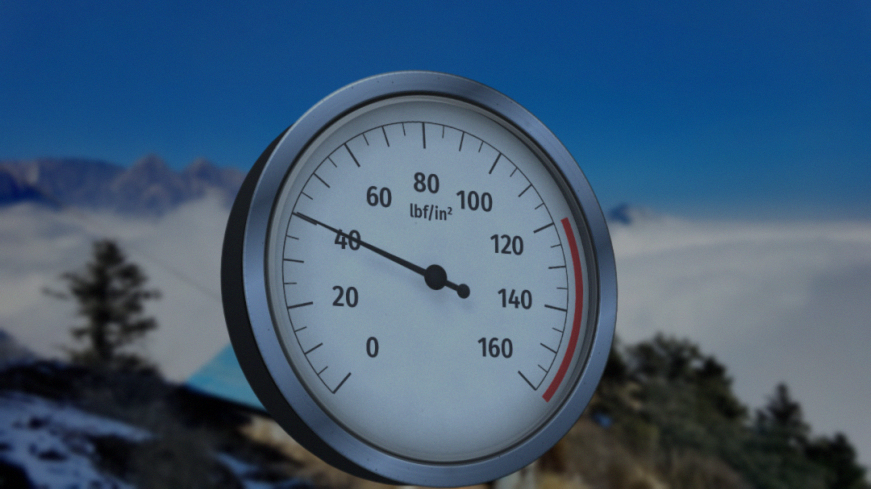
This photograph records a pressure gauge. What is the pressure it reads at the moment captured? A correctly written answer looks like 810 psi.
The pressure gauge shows 40 psi
